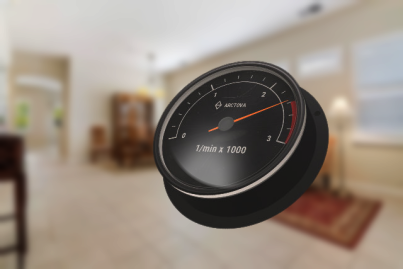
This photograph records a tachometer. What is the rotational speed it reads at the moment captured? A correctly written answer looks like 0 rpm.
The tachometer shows 2400 rpm
